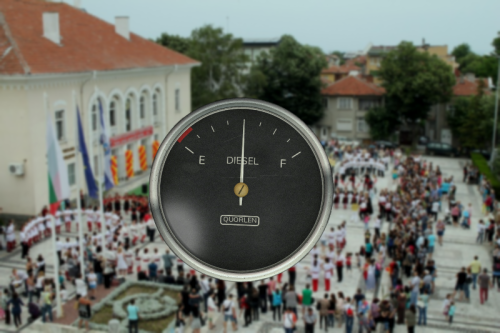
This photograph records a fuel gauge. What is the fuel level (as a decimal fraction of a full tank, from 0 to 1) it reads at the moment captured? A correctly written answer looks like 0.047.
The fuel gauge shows 0.5
